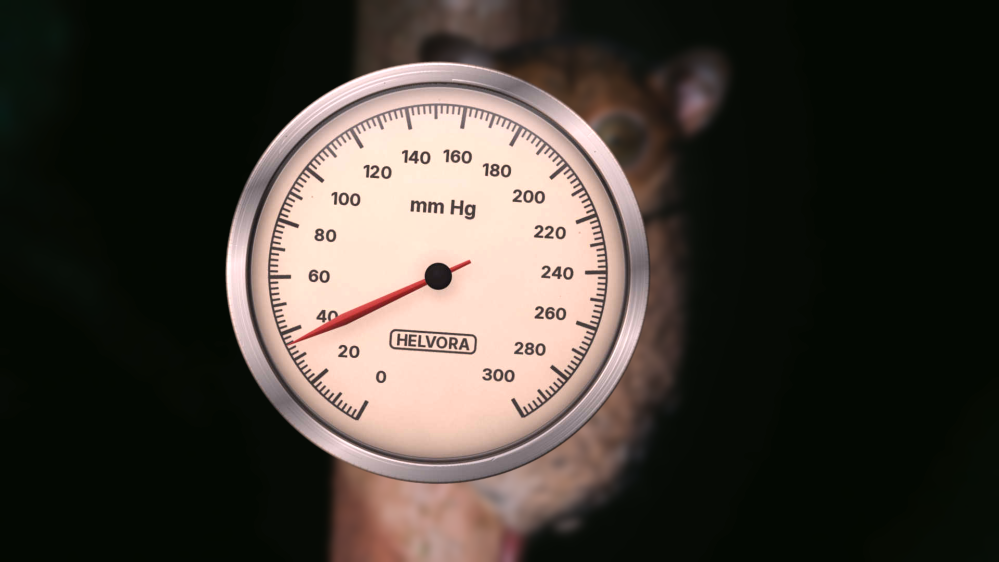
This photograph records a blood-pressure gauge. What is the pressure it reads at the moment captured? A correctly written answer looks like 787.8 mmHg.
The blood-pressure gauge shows 36 mmHg
